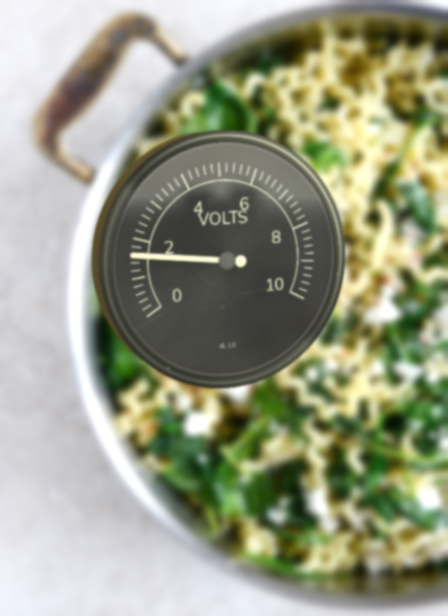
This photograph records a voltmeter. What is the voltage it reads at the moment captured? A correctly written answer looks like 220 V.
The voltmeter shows 1.6 V
